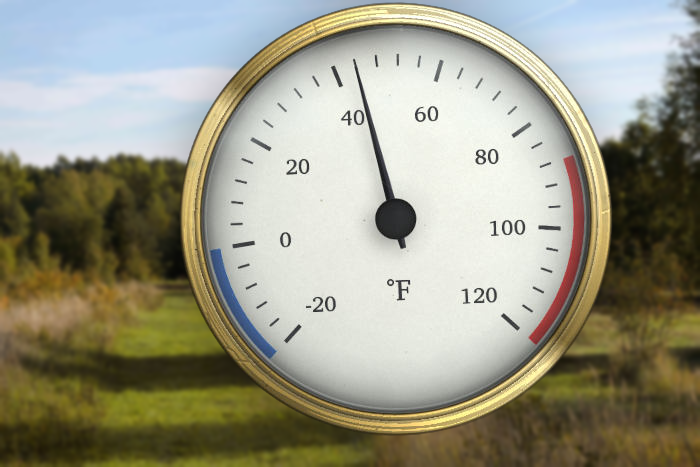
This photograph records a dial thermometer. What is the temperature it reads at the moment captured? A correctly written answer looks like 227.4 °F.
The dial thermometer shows 44 °F
